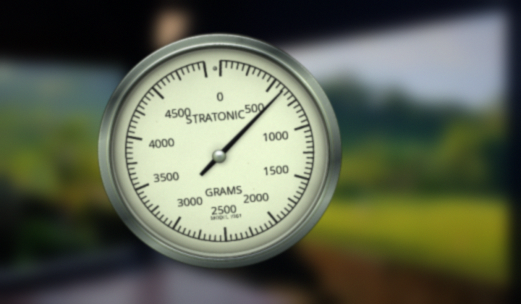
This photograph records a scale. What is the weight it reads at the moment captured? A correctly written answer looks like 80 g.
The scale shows 600 g
